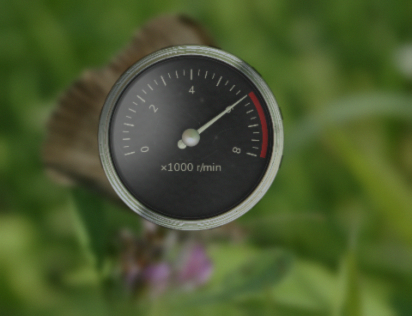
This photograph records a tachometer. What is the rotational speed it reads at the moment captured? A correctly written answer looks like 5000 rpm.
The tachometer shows 6000 rpm
